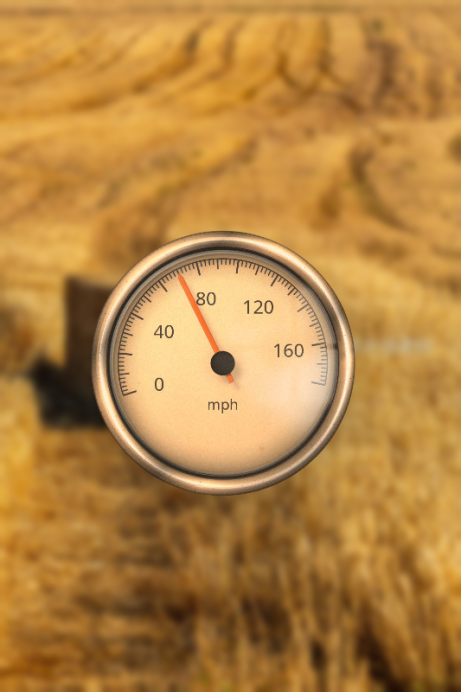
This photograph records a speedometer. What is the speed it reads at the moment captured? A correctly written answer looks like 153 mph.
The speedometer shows 70 mph
